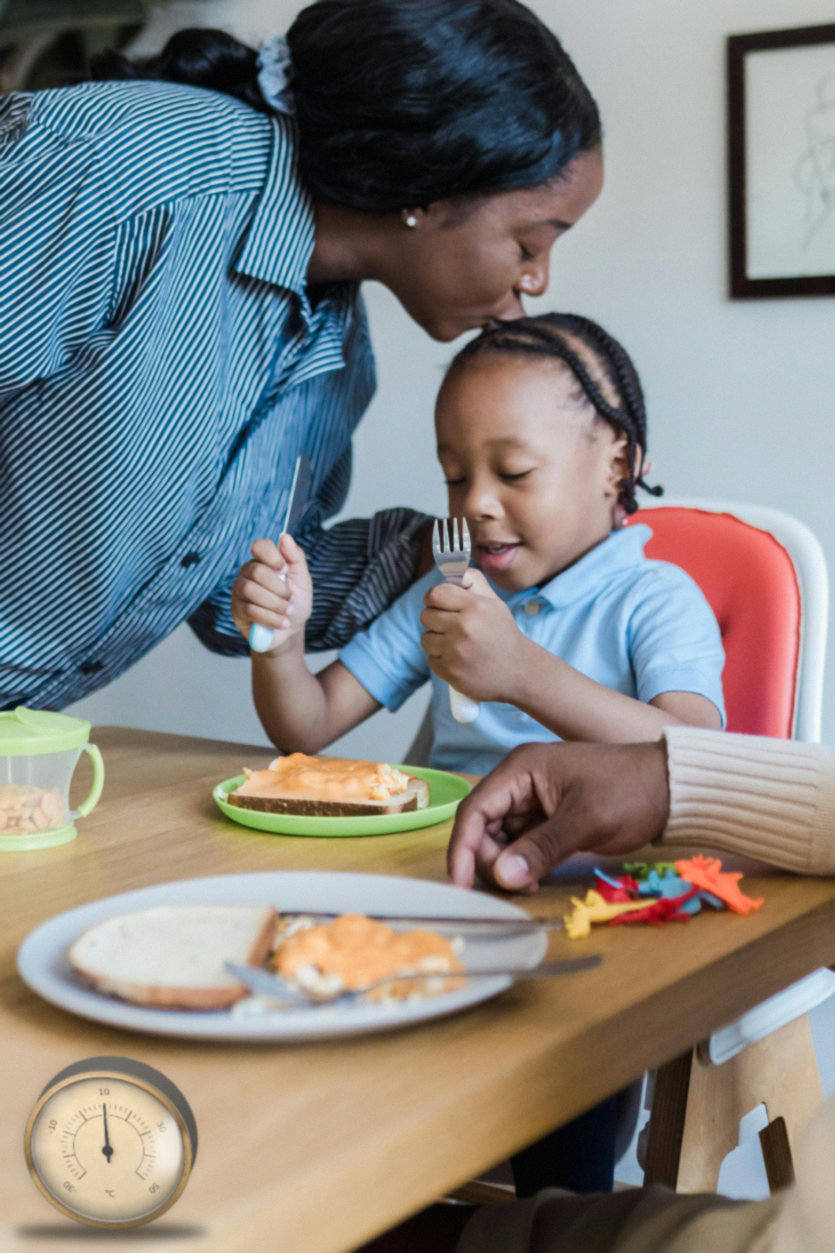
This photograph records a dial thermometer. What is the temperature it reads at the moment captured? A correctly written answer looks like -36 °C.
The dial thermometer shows 10 °C
